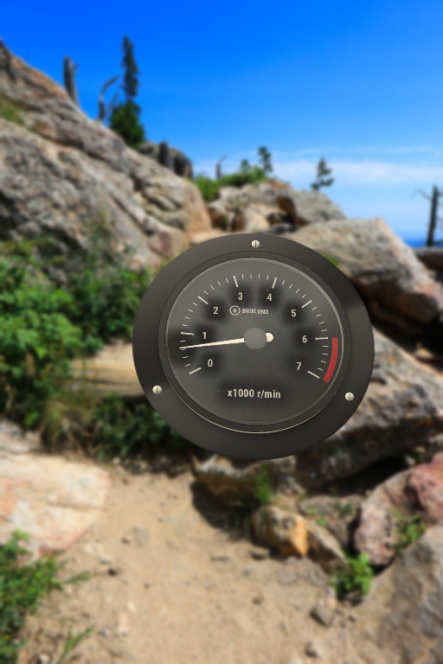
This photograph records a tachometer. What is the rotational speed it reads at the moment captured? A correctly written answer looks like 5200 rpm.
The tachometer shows 600 rpm
